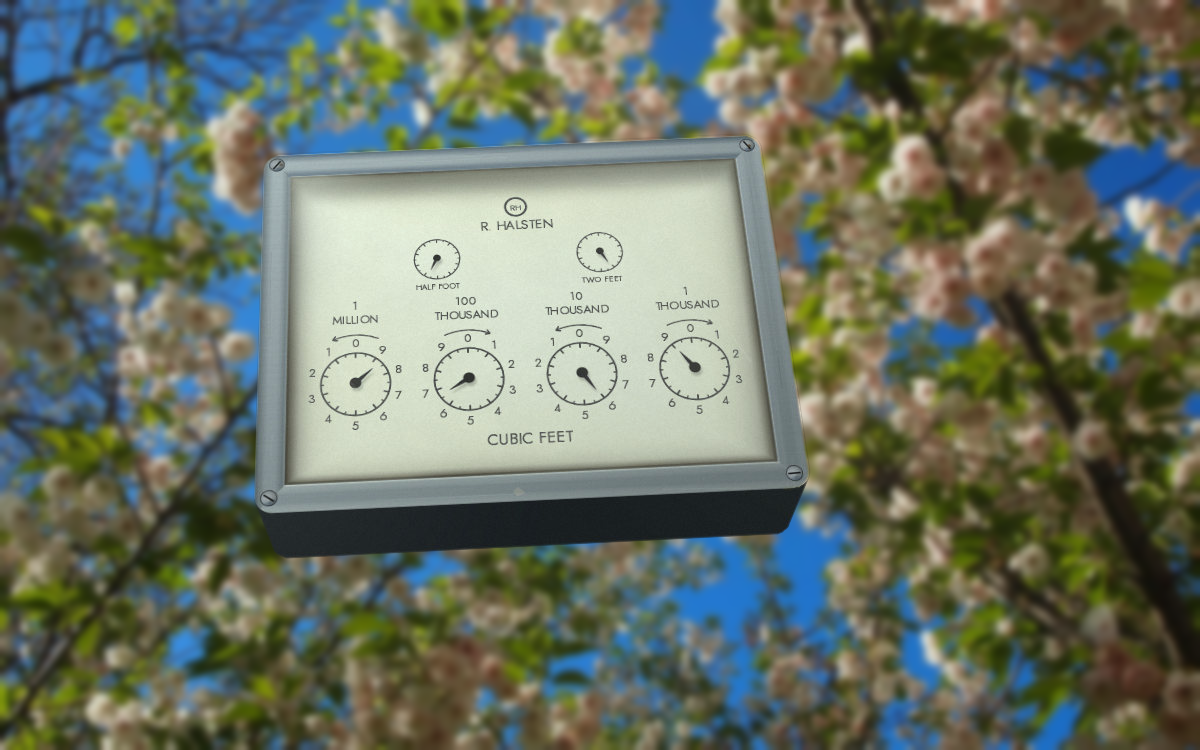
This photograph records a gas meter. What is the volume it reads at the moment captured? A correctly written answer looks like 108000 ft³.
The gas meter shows 865900 ft³
